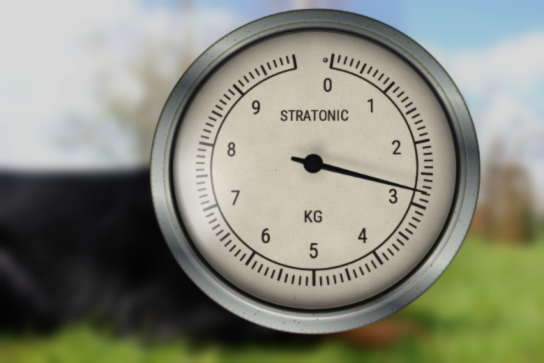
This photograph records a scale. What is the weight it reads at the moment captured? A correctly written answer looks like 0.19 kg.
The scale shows 2.8 kg
